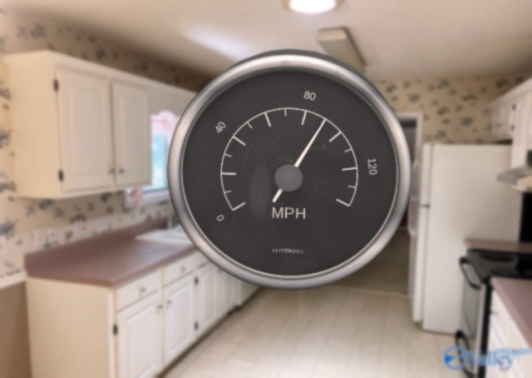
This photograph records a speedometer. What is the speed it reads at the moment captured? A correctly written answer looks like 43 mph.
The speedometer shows 90 mph
